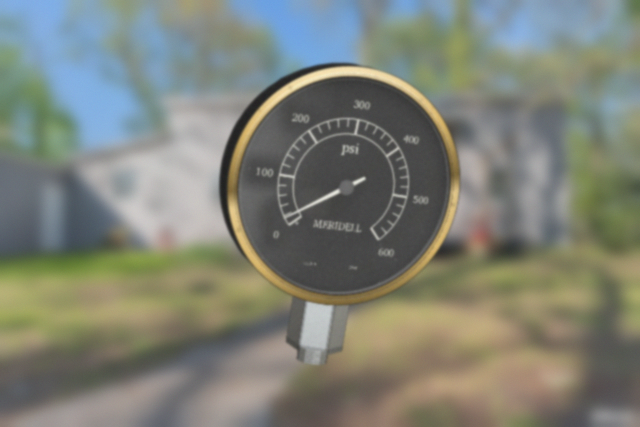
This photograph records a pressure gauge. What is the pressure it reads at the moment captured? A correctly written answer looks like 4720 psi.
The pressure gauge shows 20 psi
